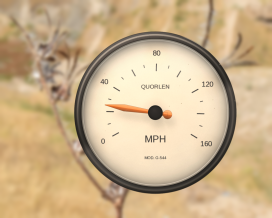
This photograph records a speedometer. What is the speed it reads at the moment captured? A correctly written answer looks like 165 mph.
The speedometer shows 25 mph
